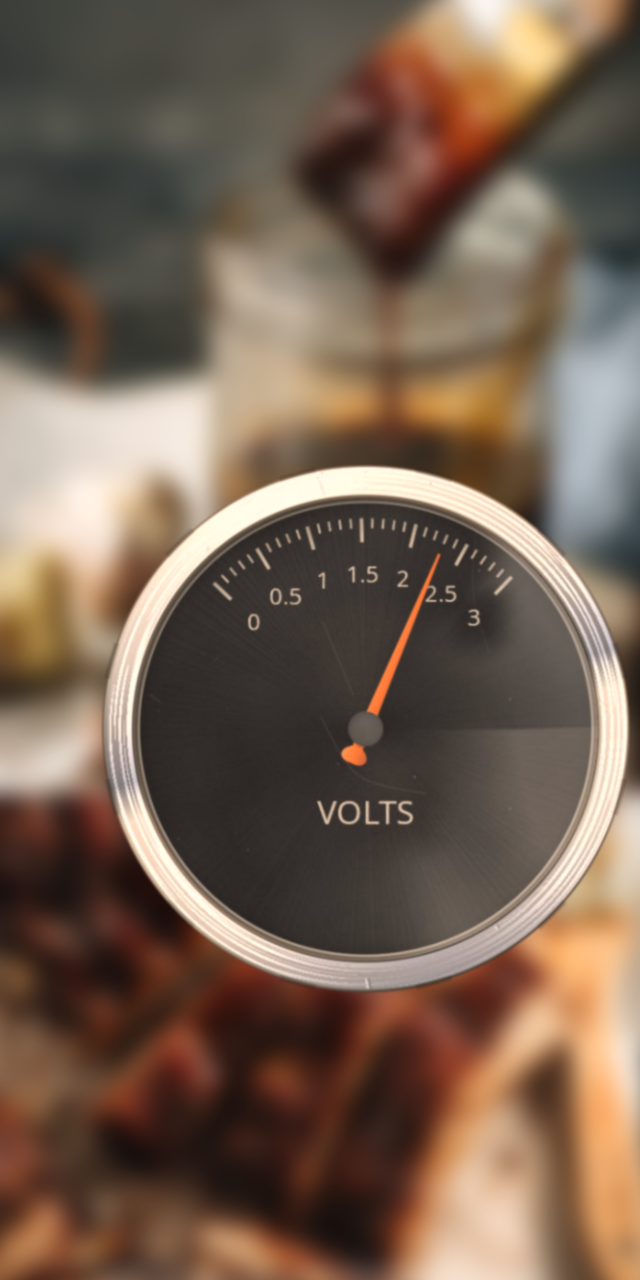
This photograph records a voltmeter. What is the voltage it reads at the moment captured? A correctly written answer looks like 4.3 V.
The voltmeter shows 2.3 V
